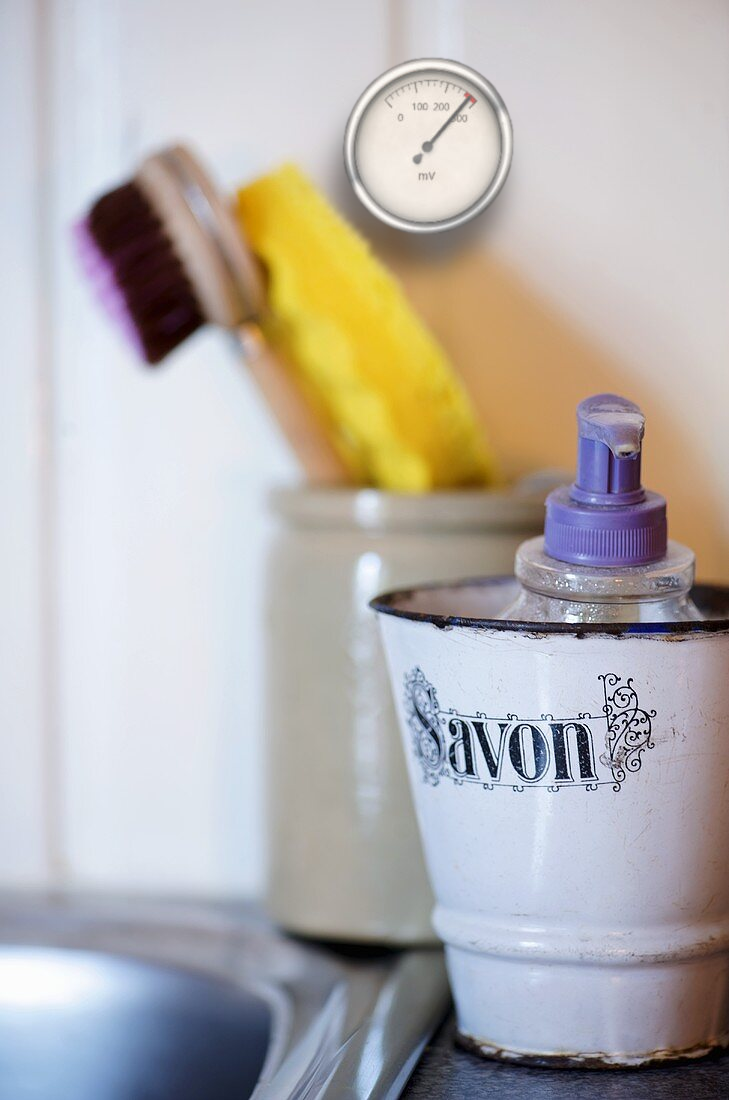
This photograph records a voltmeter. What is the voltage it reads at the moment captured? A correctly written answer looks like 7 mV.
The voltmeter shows 280 mV
